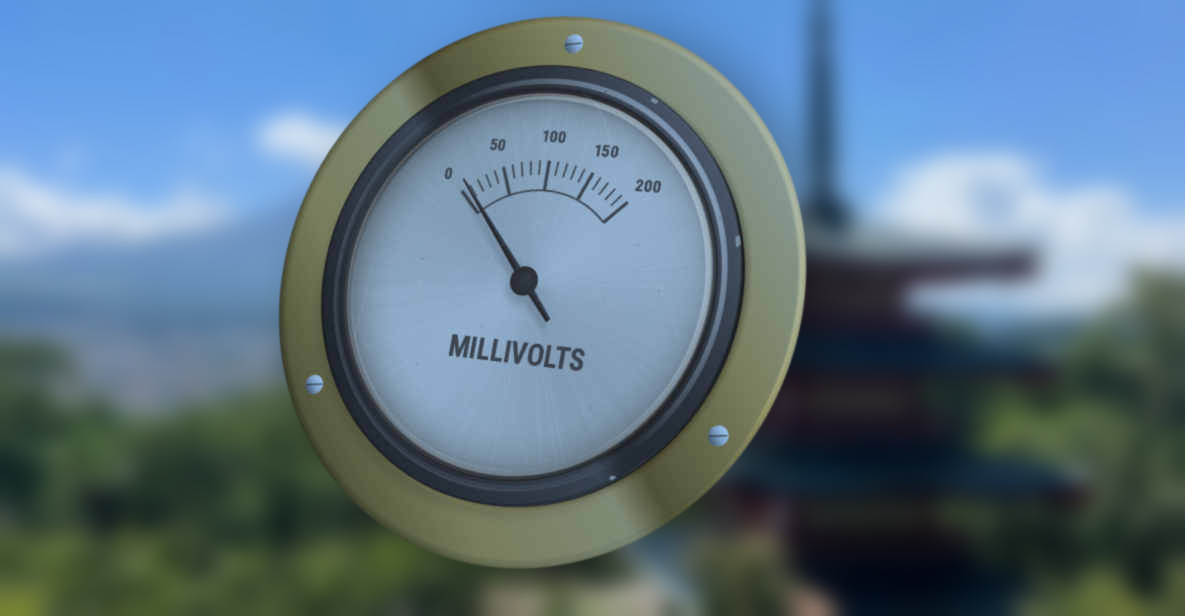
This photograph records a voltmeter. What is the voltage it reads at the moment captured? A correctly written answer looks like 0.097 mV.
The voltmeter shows 10 mV
